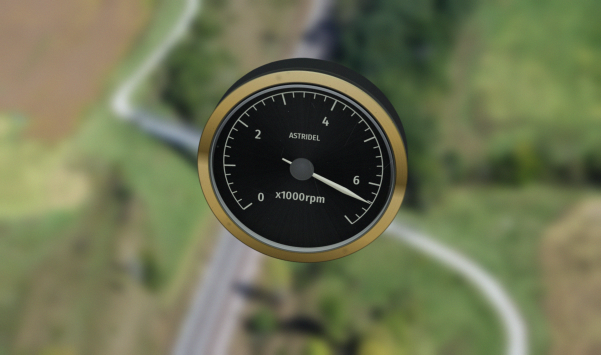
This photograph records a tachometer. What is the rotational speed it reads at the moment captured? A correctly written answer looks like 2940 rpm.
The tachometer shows 6400 rpm
